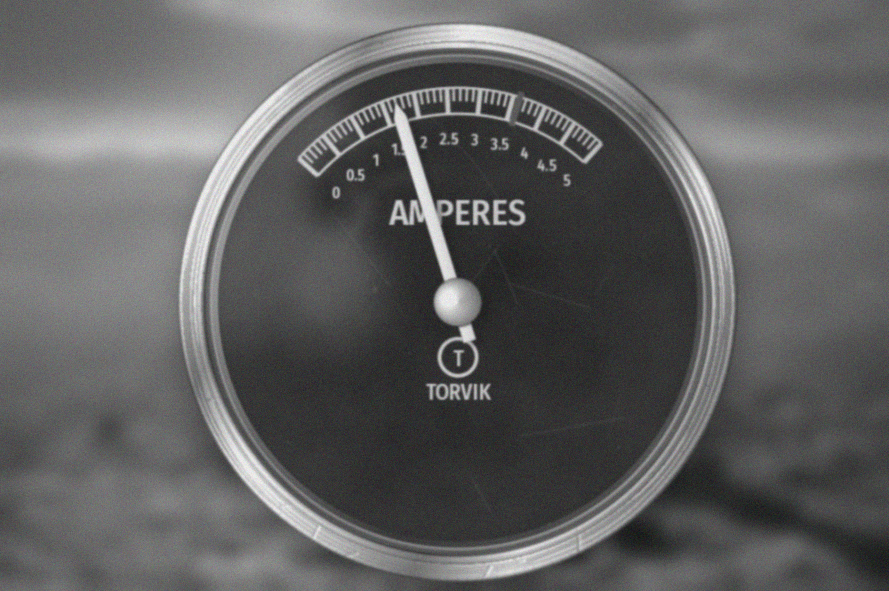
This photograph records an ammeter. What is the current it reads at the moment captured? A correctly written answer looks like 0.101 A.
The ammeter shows 1.7 A
